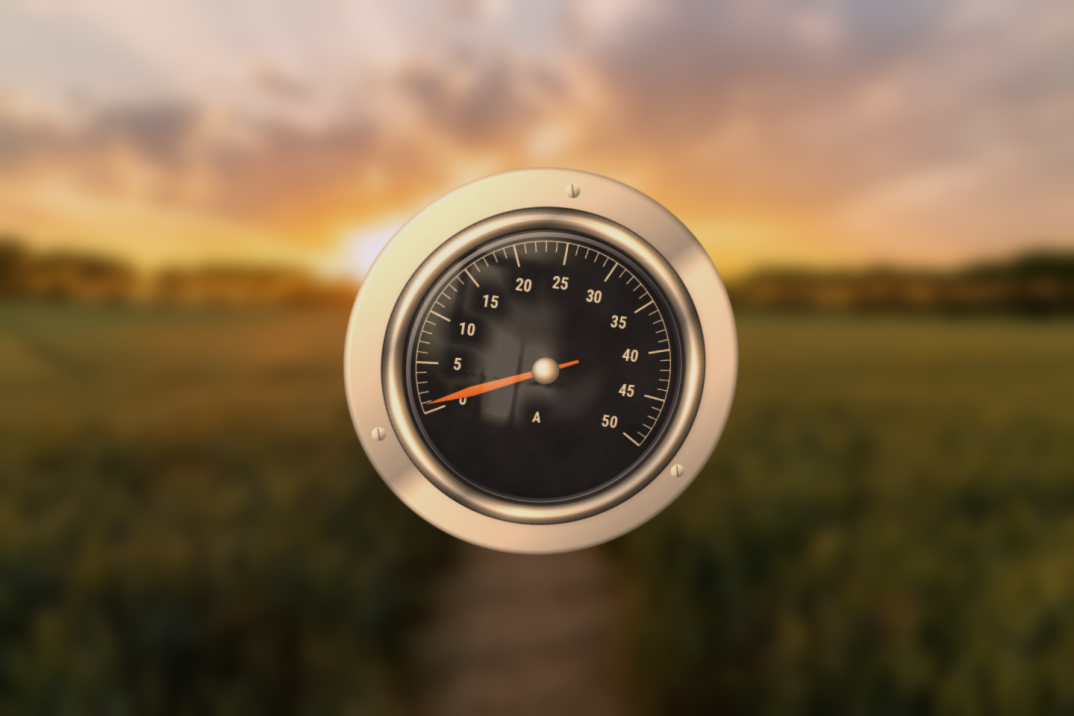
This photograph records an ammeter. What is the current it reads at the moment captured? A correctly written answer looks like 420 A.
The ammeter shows 1 A
